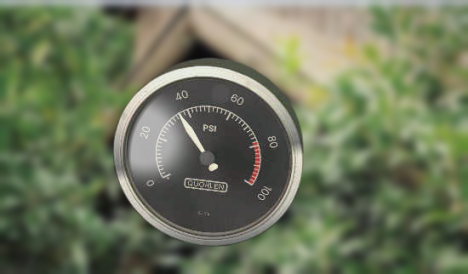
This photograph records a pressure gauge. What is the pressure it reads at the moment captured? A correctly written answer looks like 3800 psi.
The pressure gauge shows 36 psi
